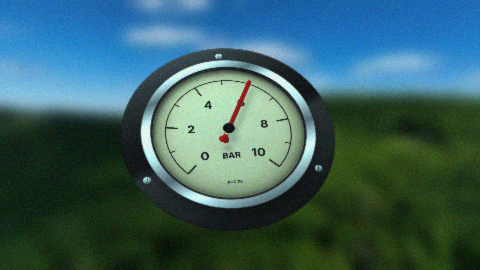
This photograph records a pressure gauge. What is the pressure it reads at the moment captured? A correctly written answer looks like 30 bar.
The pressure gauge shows 6 bar
